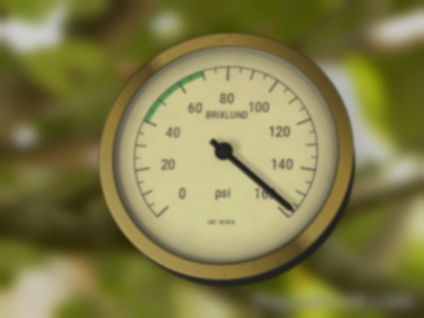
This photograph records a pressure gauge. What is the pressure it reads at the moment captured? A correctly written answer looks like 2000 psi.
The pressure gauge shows 157.5 psi
